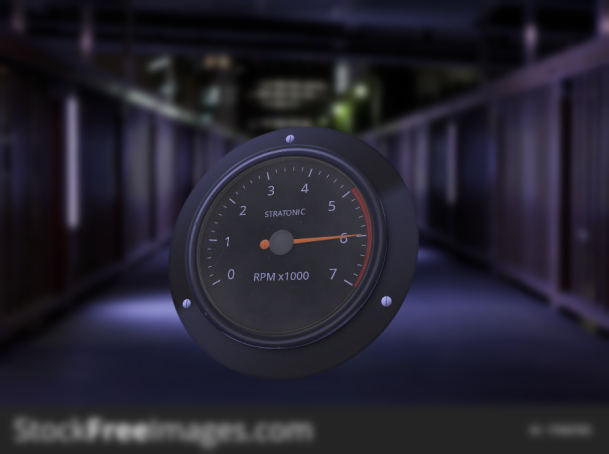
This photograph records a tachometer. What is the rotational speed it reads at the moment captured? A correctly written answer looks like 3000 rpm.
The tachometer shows 6000 rpm
